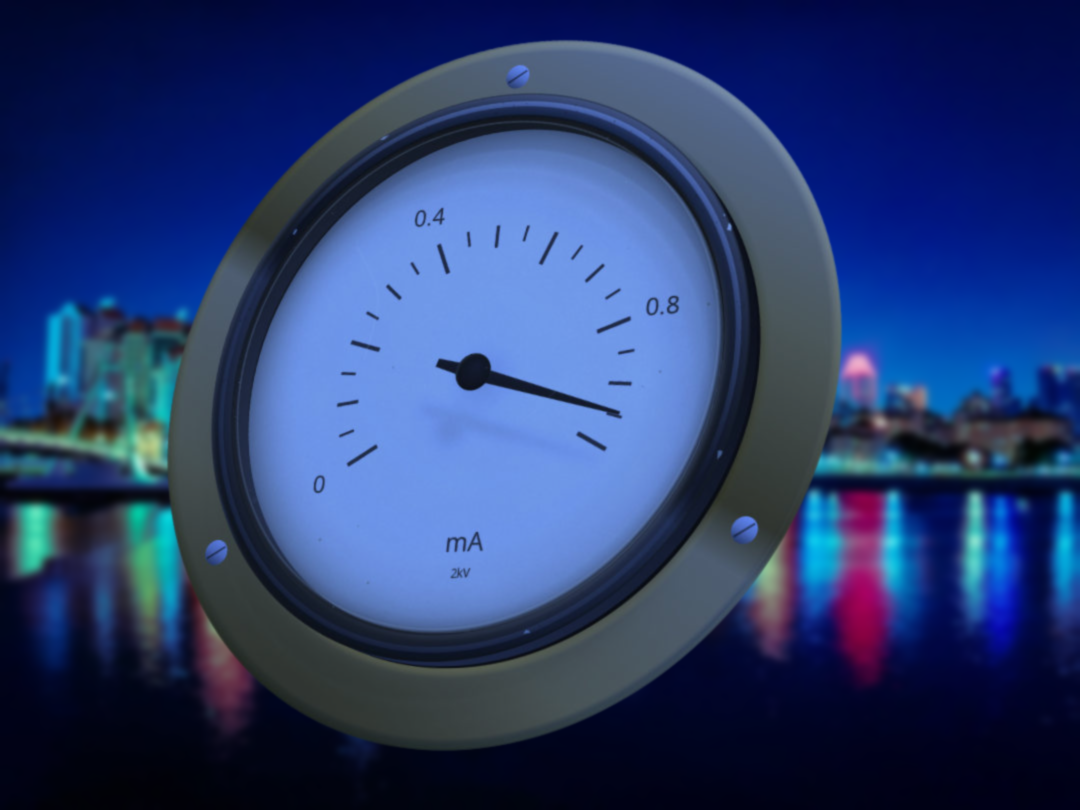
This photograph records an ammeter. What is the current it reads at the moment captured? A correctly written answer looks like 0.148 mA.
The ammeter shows 0.95 mA
